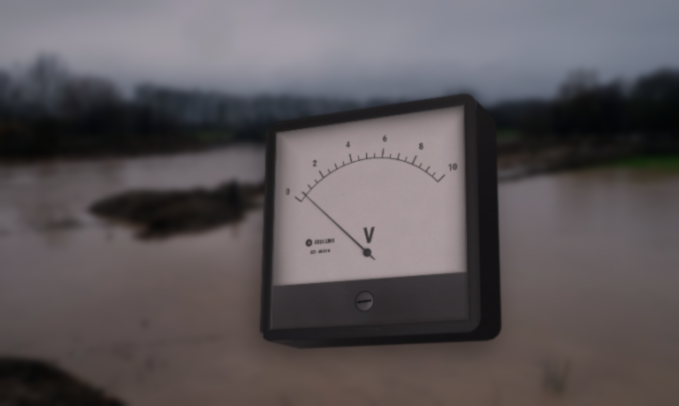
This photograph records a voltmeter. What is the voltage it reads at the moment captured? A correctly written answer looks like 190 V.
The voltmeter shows 0.5 V
